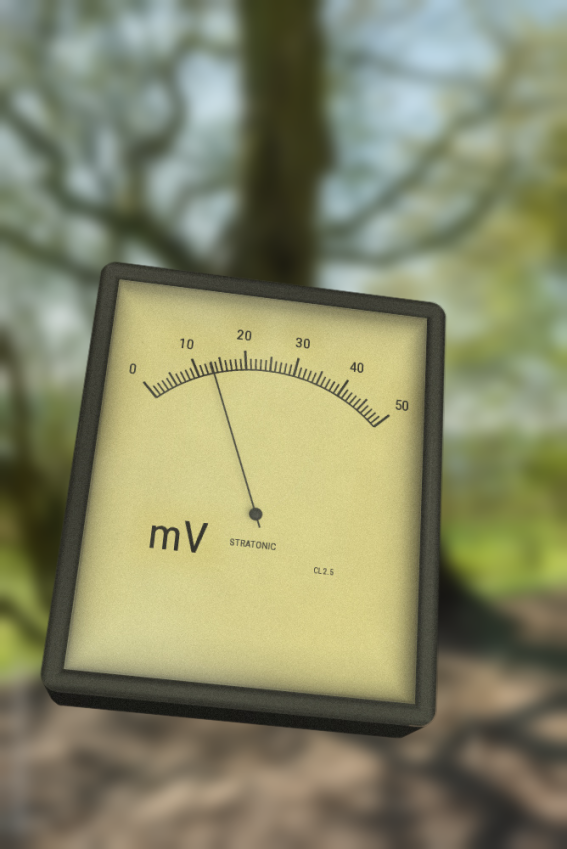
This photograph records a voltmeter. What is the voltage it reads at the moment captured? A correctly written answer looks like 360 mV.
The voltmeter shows 13 mV
